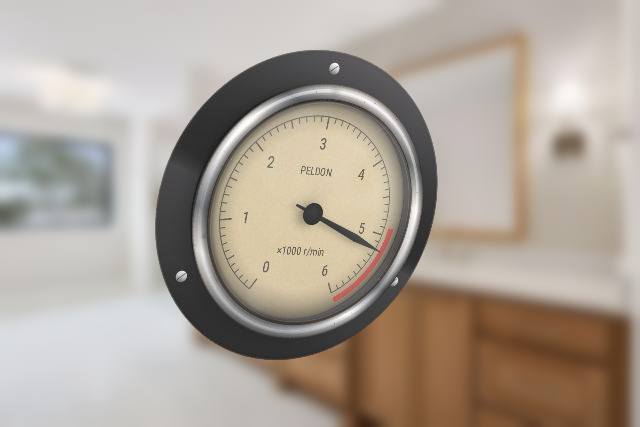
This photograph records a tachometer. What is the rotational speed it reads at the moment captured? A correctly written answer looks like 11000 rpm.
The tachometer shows 5200 rpm
